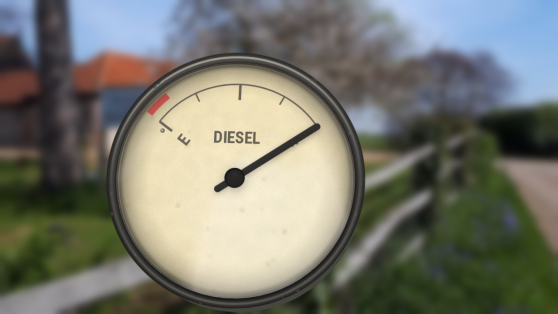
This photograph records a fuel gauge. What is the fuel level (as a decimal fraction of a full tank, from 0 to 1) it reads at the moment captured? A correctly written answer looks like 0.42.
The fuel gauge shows 1
